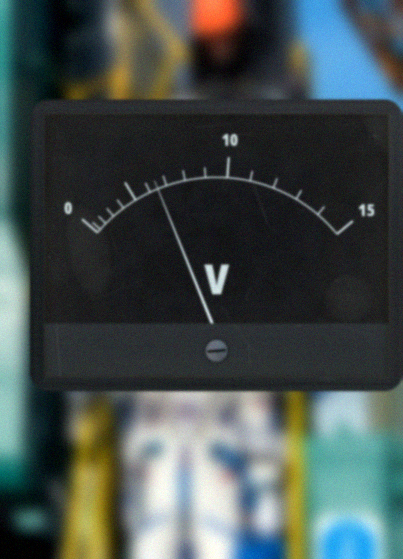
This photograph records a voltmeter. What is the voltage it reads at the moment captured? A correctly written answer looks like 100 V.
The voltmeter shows 6.5 V
